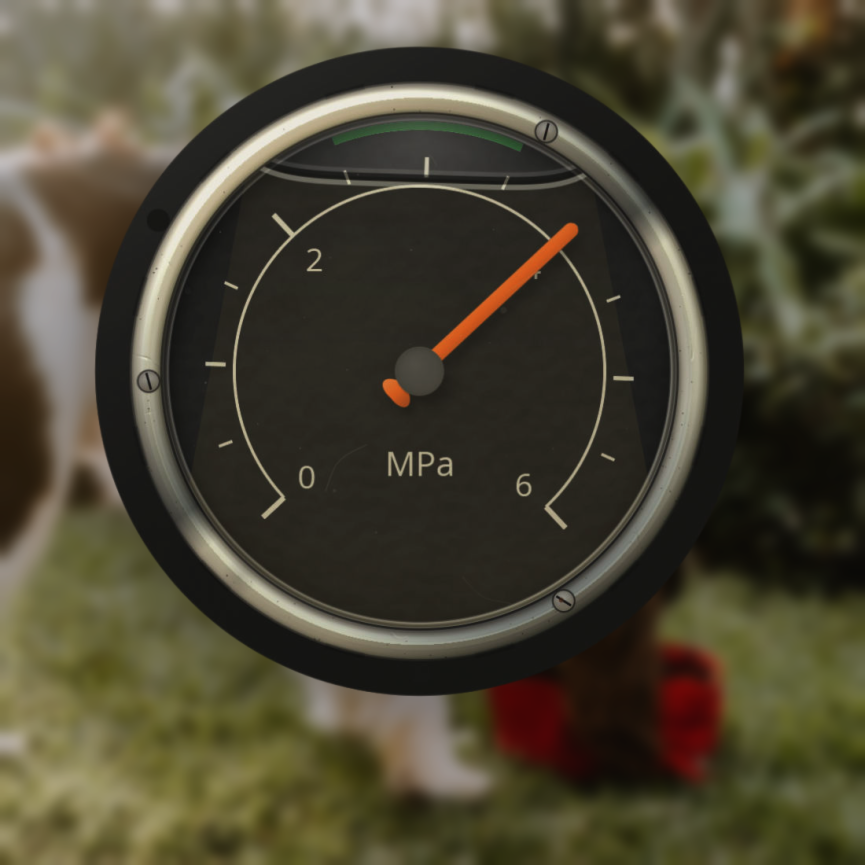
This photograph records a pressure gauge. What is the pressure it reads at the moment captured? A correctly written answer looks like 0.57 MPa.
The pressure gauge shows 4 MPa
